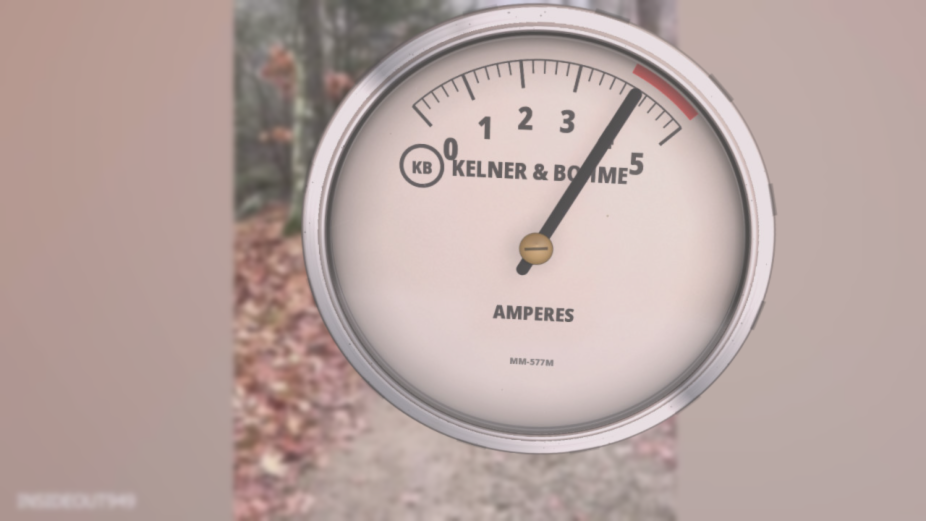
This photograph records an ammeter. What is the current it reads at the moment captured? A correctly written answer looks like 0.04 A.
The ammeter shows 4 A
